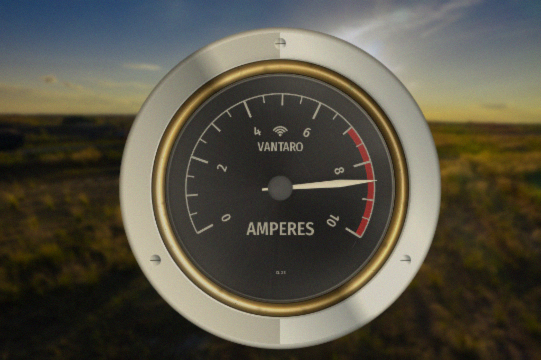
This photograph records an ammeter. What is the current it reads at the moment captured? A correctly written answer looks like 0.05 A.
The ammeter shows 8.5 A
